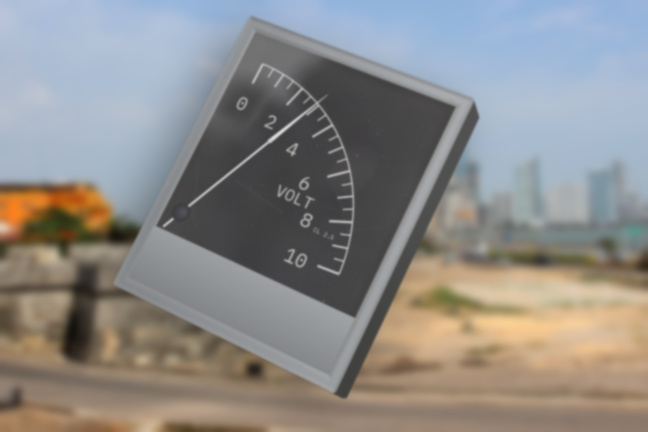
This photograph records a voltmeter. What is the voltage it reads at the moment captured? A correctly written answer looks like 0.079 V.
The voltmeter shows 3 V
